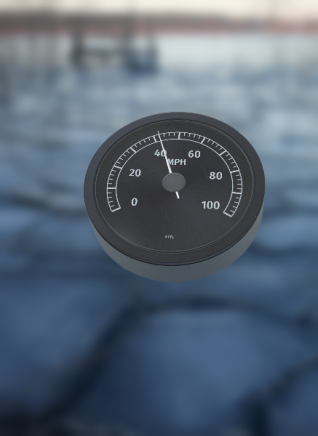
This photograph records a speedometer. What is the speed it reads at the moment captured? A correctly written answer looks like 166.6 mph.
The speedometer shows 42 mph
